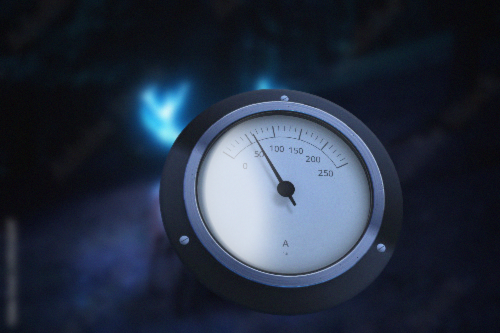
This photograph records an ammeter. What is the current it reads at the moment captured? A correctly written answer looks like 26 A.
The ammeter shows 60 A
